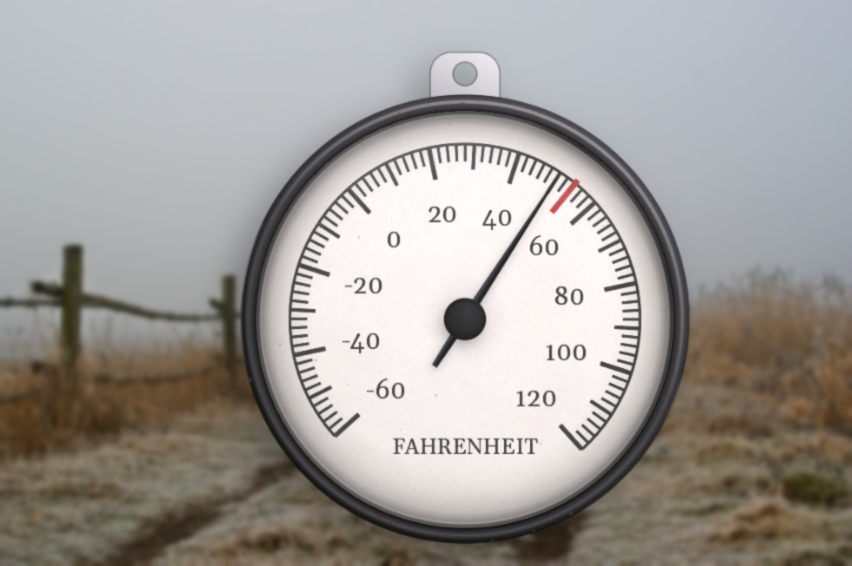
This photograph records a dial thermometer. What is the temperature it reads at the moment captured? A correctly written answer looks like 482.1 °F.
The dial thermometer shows 50 °F
